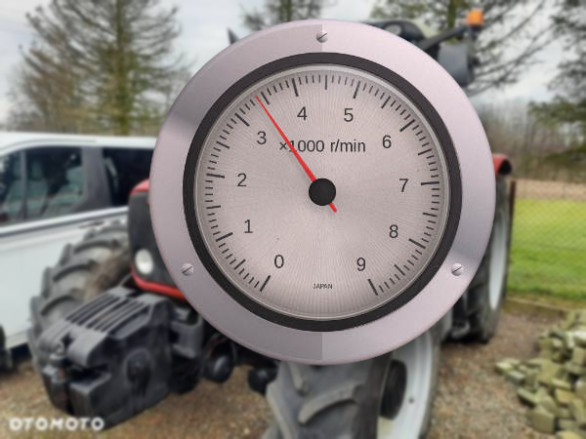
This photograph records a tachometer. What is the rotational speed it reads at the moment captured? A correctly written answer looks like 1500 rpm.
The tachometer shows 3400 rpm
